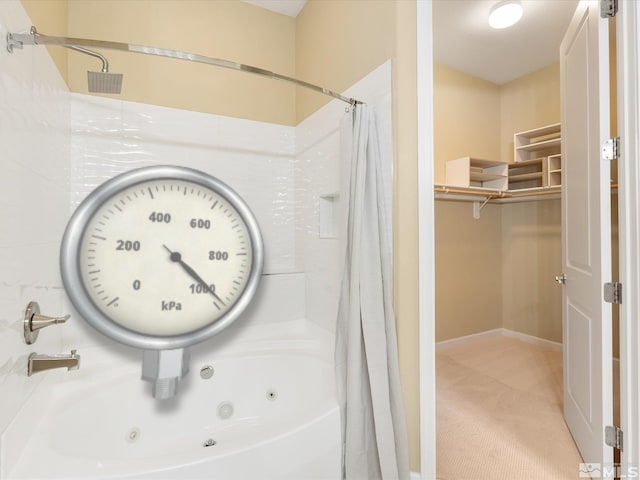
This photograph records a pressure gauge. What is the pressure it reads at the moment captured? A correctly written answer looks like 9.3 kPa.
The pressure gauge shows 980 kPa
